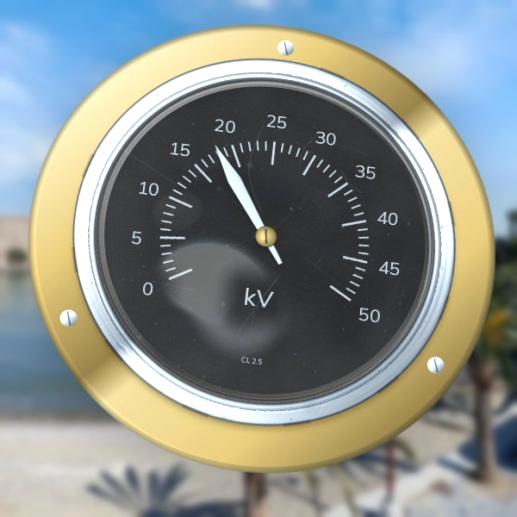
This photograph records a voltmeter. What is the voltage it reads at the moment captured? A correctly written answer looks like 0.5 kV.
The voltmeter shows 18 kV
